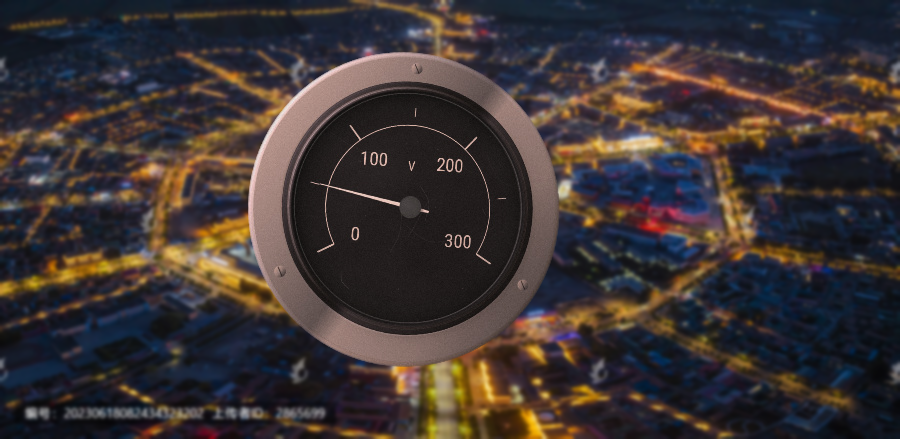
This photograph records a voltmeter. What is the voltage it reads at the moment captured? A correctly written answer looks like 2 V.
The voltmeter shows 50 V
